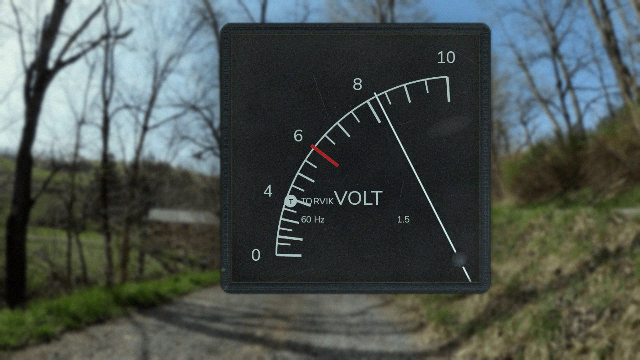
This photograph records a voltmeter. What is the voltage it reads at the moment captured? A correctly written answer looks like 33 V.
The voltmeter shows 8.25 V
